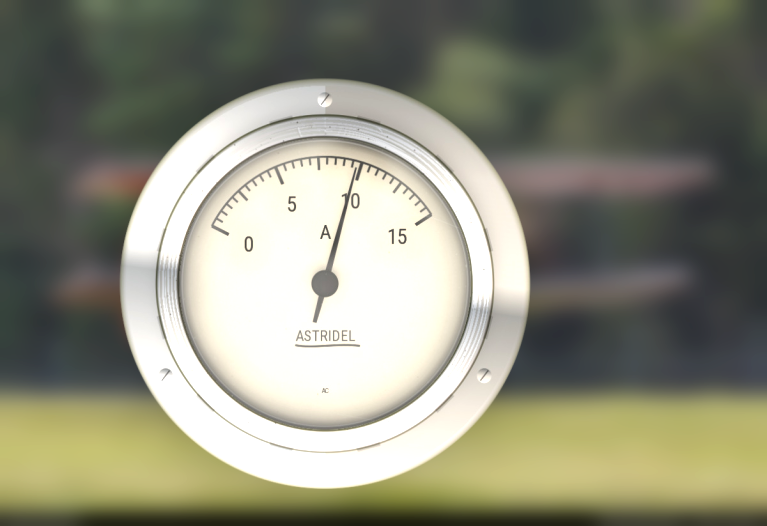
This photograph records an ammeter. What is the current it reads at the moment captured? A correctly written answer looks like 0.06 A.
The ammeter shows 9.75 A
